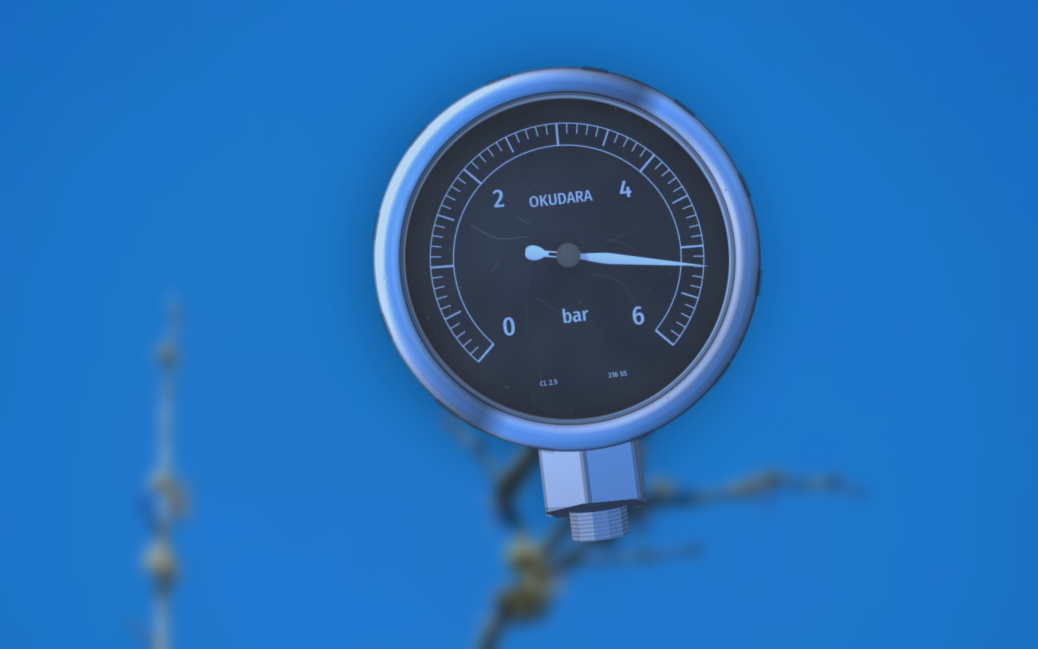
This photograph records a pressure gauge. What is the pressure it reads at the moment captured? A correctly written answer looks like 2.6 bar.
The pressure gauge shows 5.2 bar
